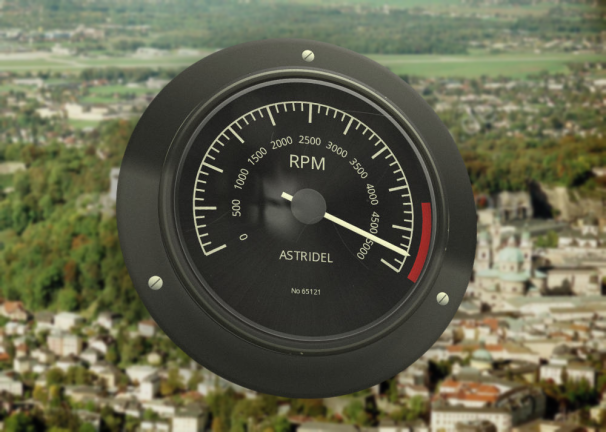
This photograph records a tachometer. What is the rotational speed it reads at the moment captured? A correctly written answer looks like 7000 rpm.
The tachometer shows 4800 rpm
